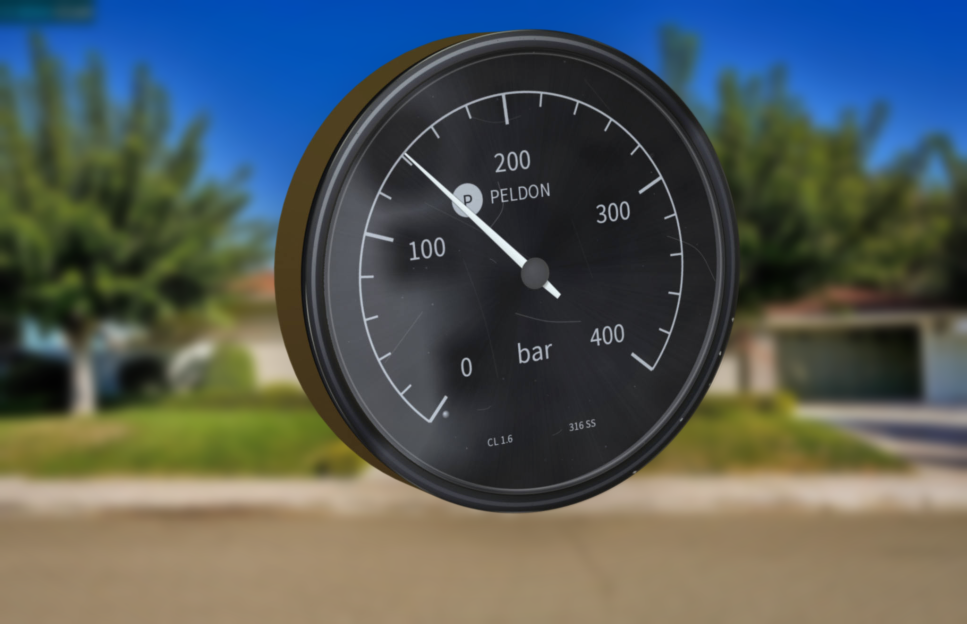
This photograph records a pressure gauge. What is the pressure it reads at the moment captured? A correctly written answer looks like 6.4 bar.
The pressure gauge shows 140 bar
